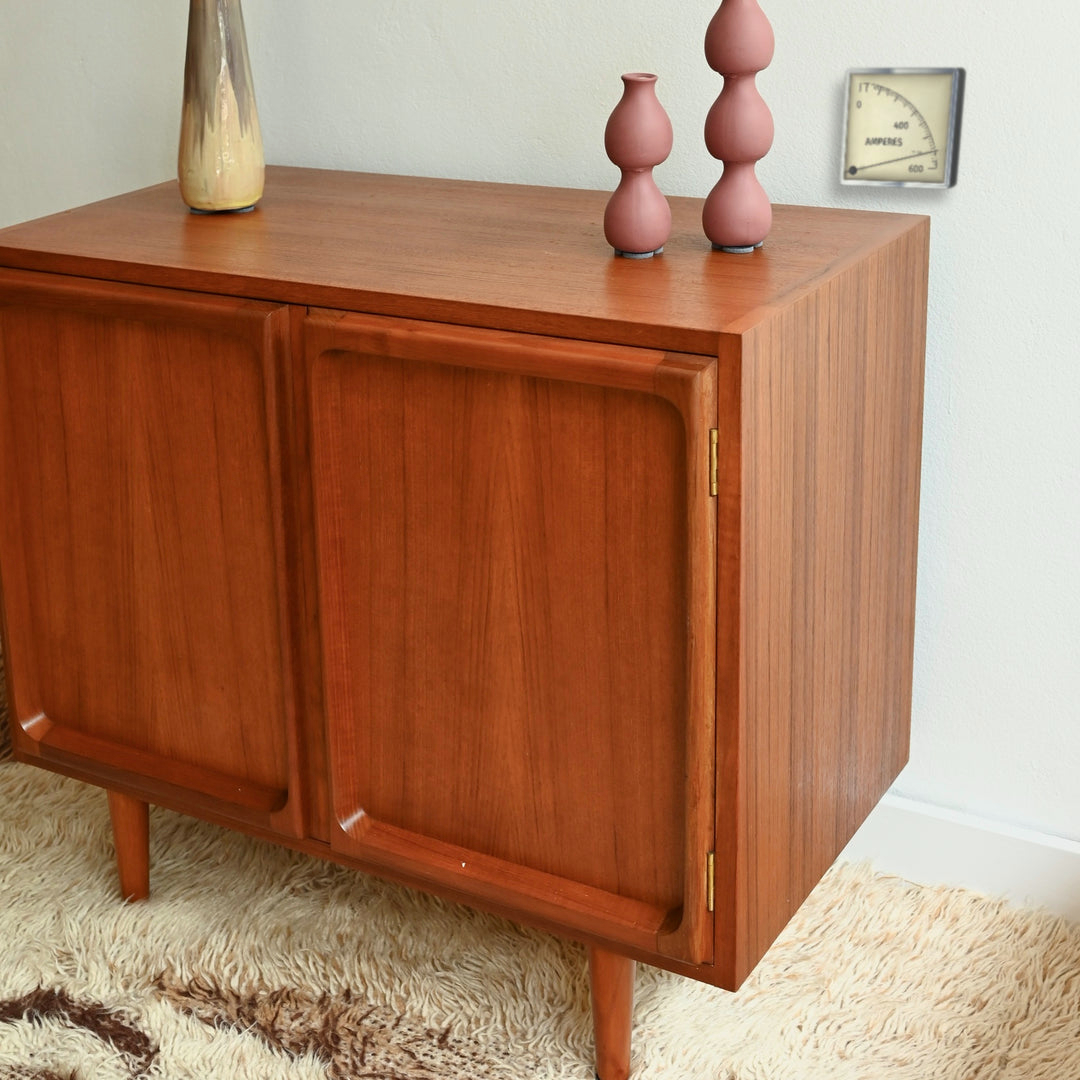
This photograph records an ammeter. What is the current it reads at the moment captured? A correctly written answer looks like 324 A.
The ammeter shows 550 A
